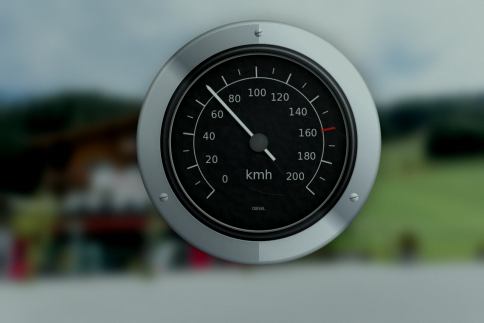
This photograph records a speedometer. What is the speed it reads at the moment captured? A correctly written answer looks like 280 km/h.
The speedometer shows 70 km/h
